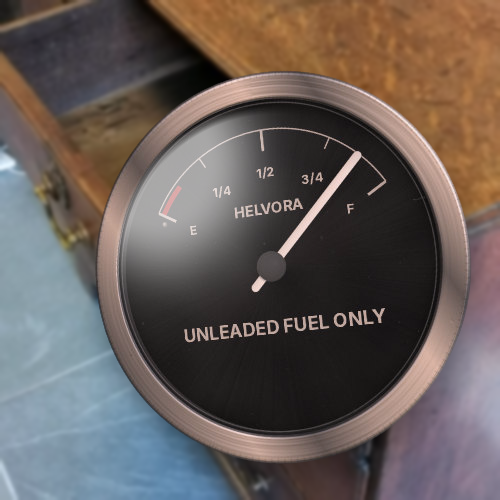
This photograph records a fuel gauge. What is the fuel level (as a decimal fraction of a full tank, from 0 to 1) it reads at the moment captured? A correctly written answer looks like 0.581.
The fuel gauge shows 0.875
